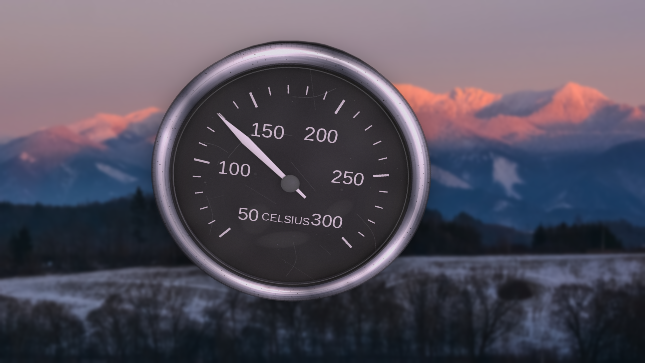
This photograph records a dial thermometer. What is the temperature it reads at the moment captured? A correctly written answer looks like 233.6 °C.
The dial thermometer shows 130 °C
